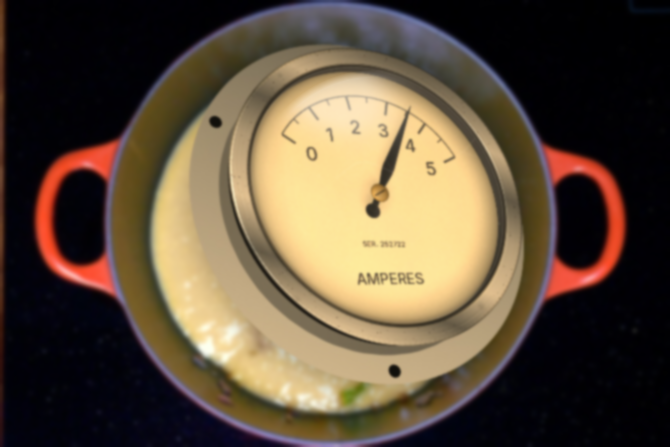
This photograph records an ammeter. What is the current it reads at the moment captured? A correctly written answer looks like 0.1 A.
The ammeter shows 3.5 A
